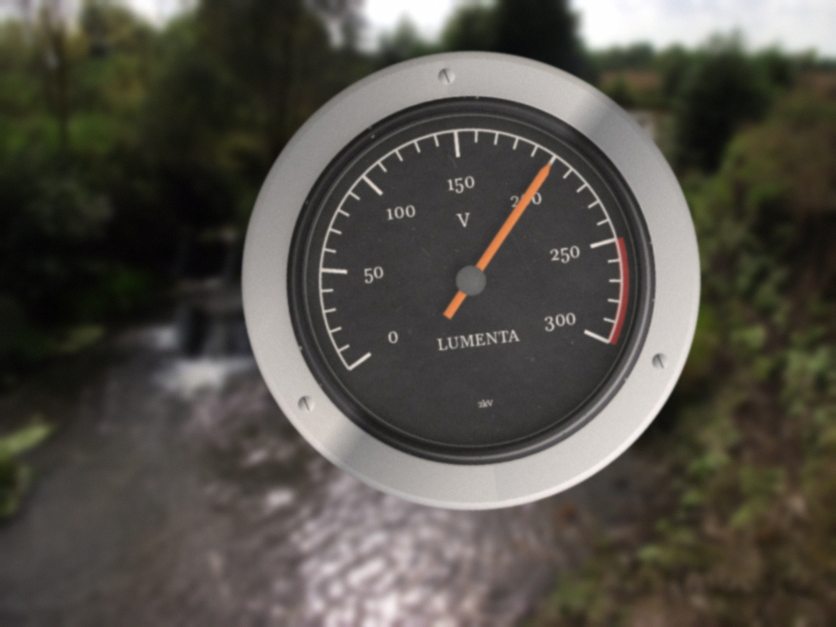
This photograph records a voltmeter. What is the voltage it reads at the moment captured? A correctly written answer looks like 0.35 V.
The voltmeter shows 200 V
